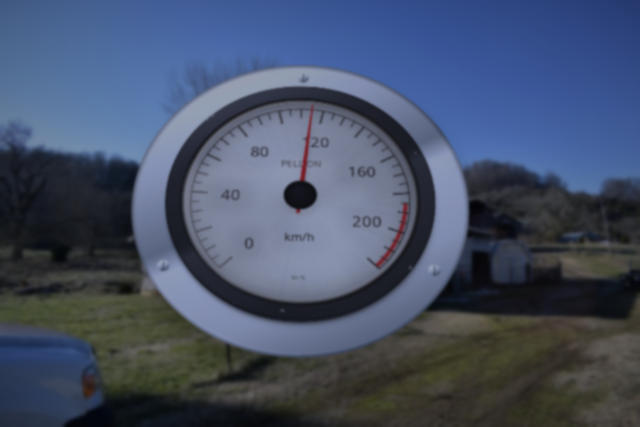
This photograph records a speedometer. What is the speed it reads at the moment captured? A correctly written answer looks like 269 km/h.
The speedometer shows 115 km/h
